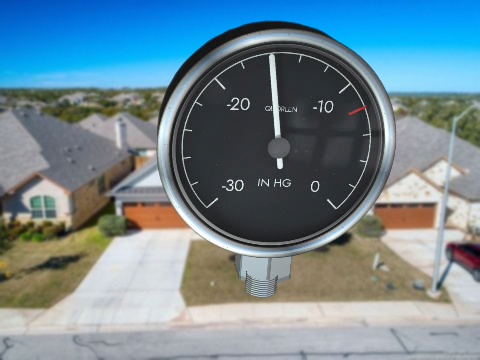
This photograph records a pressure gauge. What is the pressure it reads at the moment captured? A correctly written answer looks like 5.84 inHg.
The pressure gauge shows -16 inHg
